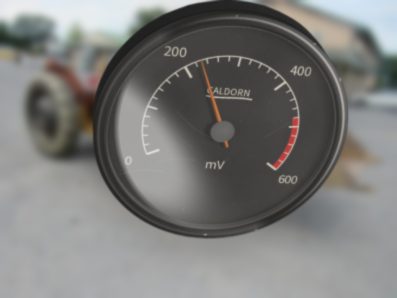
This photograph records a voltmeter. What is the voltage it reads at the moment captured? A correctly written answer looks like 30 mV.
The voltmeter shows 230 mV
